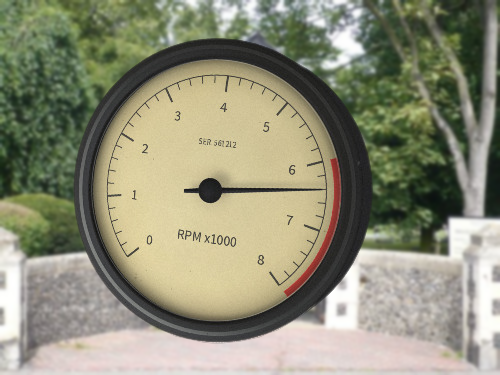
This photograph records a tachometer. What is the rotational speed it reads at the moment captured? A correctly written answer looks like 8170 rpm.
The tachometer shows 6400 rpm
